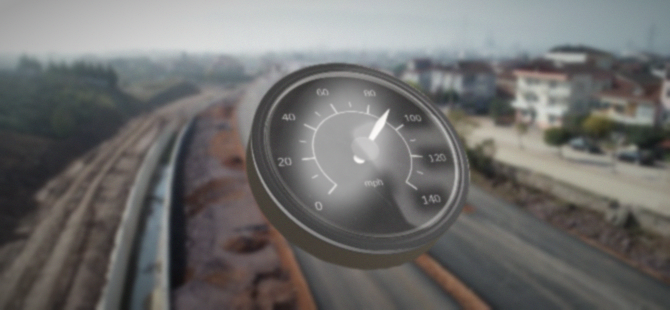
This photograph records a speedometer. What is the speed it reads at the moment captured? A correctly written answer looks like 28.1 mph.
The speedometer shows 90 mph
